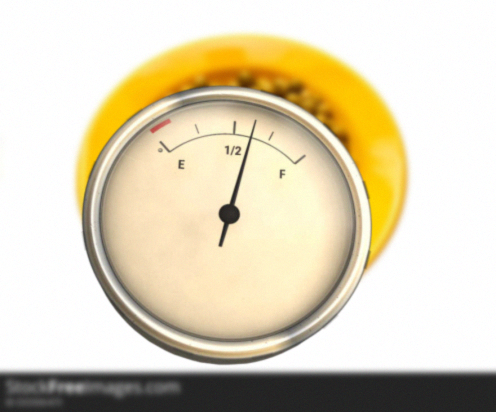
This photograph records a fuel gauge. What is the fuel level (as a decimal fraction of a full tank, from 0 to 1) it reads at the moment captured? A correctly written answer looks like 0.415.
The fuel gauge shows 0.625
